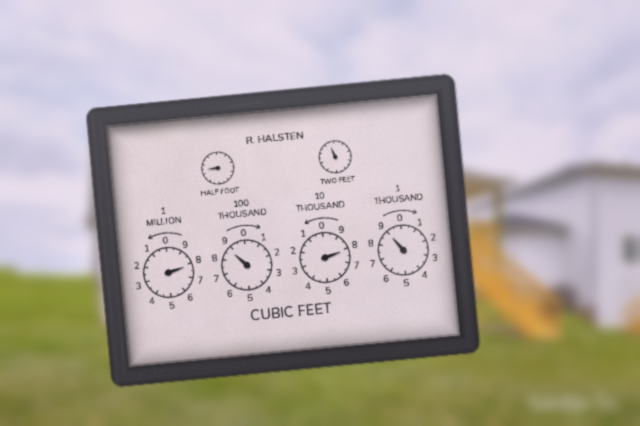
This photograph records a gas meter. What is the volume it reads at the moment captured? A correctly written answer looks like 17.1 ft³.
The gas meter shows 787900 ft³
